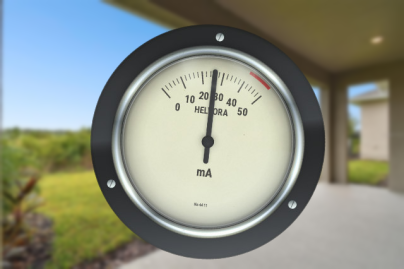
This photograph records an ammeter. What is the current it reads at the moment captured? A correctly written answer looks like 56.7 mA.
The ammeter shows 26 mA
